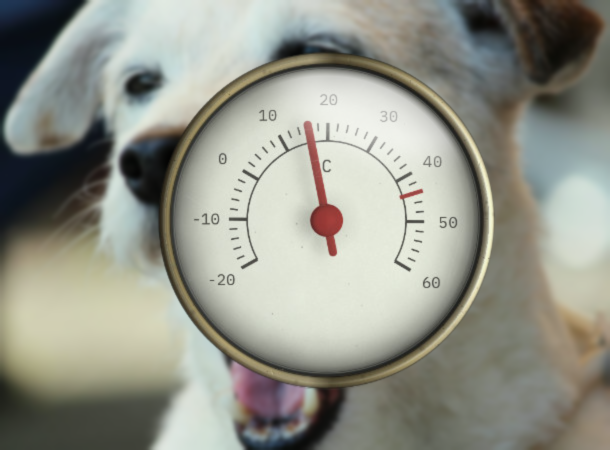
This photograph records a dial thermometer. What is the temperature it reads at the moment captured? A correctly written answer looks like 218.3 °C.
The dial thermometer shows 16 °C
